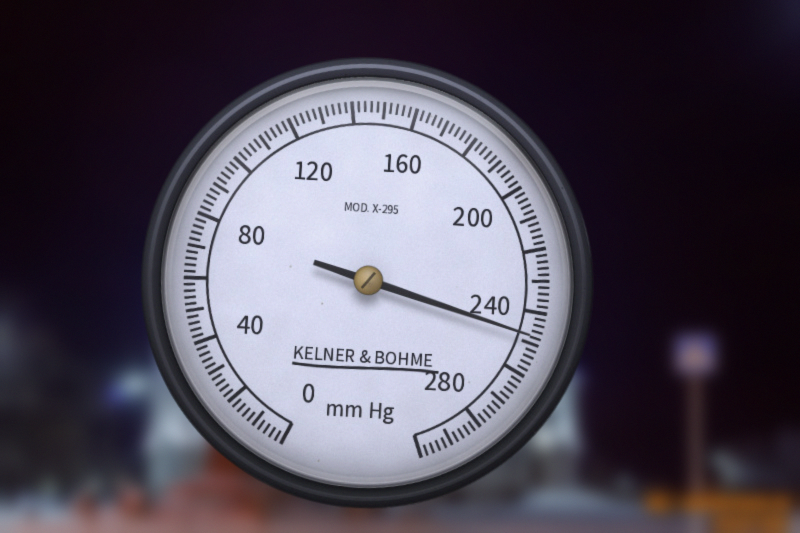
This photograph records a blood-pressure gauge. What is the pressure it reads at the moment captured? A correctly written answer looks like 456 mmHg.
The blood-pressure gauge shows 248 mmHg
